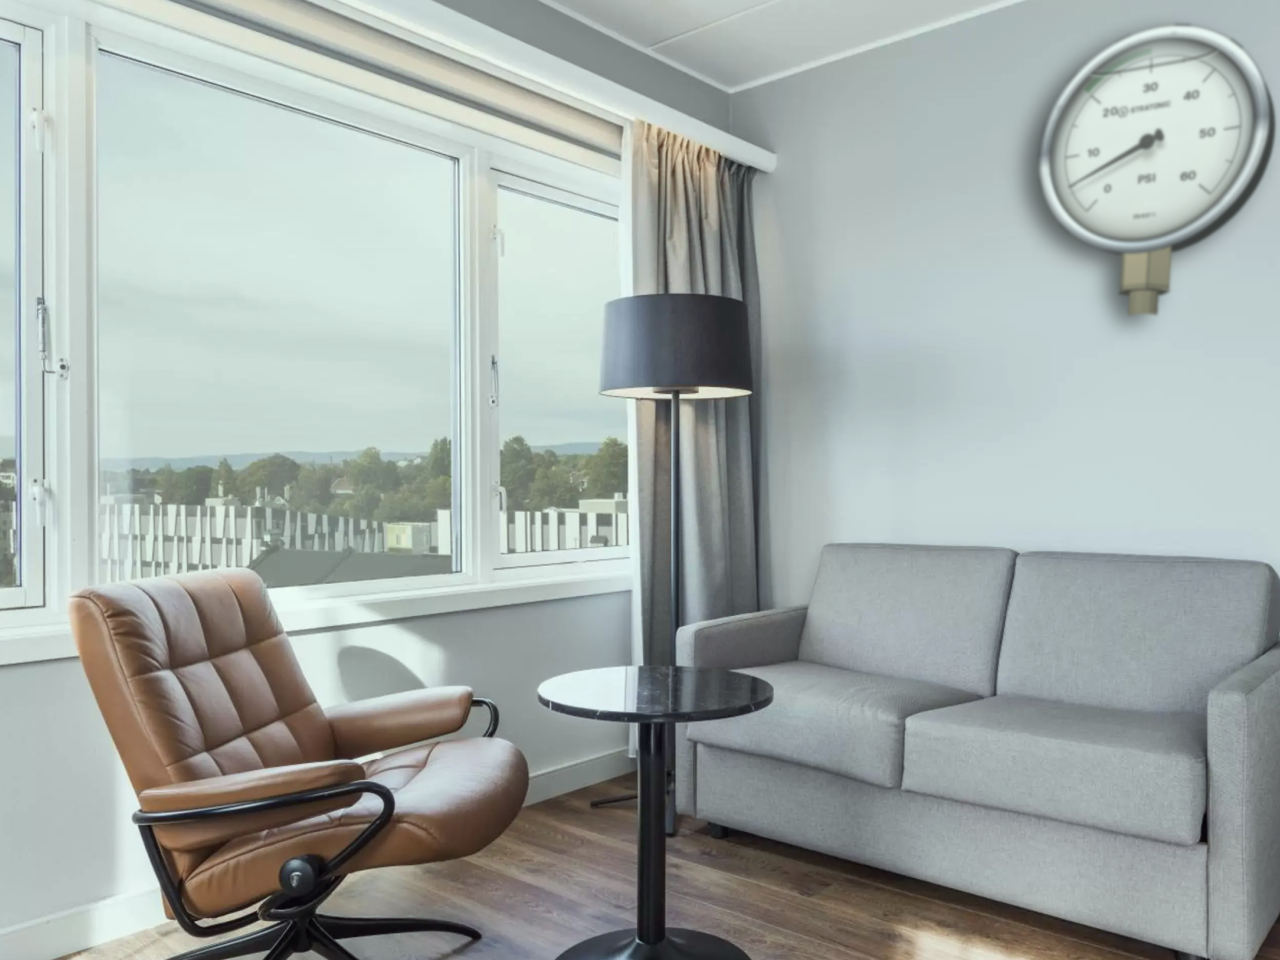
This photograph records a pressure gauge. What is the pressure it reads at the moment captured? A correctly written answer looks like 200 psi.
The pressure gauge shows 5 psi
